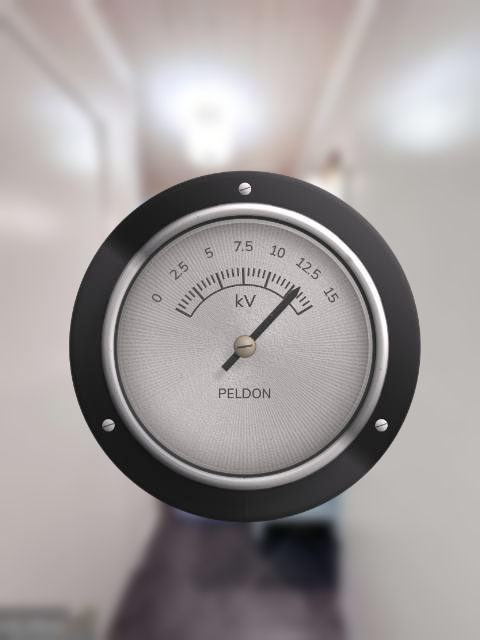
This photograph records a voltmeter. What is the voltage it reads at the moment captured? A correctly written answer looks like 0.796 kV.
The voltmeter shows 13 kV
